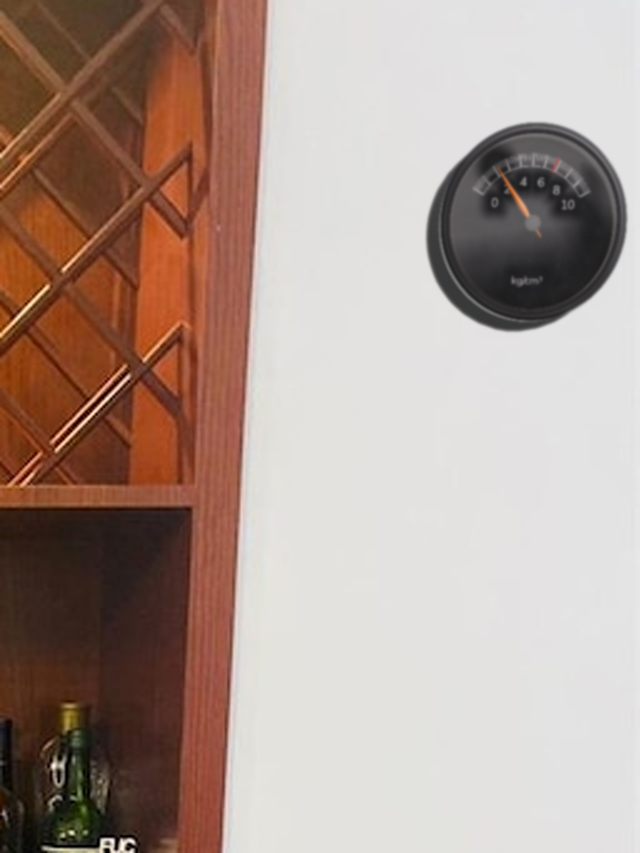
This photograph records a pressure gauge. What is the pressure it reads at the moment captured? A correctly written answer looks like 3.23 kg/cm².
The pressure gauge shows 2 kg/cm²
